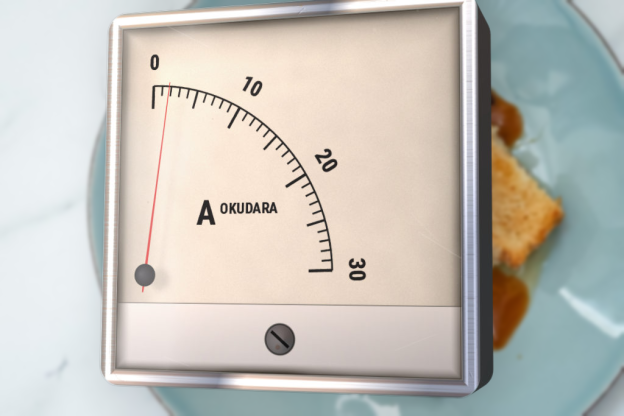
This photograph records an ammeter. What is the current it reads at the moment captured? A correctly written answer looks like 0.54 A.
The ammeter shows 2 A
